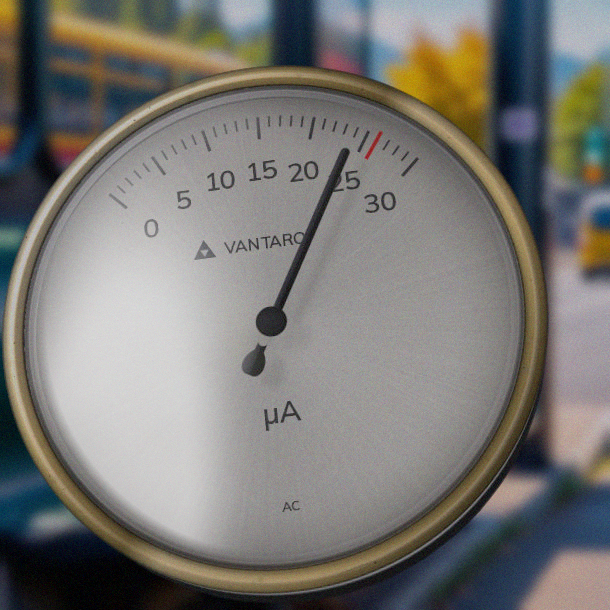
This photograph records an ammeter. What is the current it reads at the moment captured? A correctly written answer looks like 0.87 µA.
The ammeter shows 24 µA
